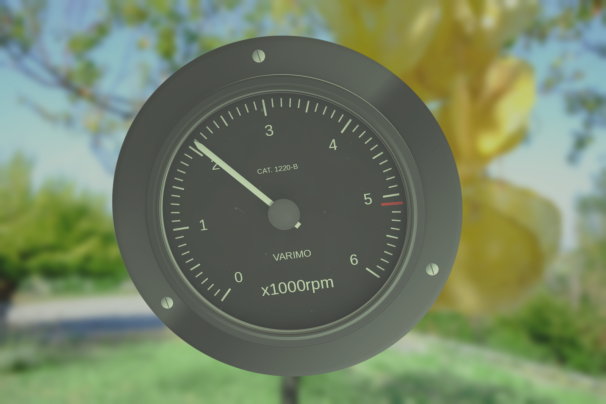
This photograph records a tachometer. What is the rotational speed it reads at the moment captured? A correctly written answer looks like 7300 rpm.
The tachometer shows 2100 rpm
